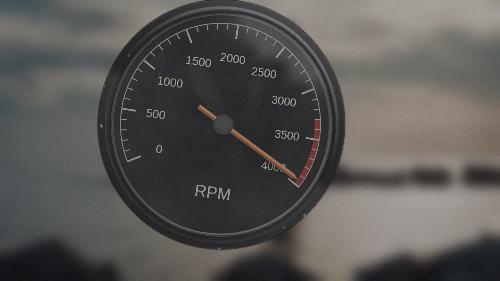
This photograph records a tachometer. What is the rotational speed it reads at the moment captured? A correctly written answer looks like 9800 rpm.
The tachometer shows 3950 rpm
